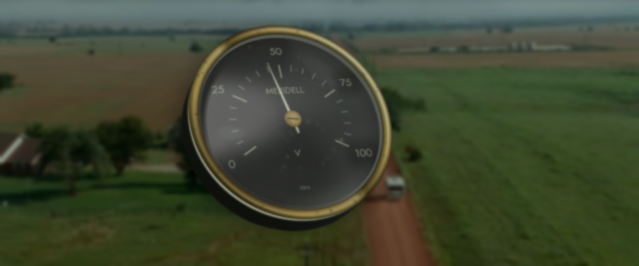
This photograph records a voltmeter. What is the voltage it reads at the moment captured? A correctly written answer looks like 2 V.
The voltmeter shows 45 V
